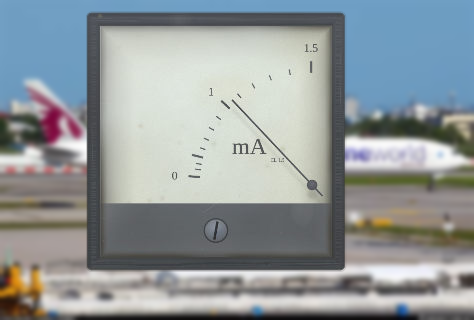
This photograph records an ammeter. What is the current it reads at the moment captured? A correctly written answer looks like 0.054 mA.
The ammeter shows 1.05 mA
